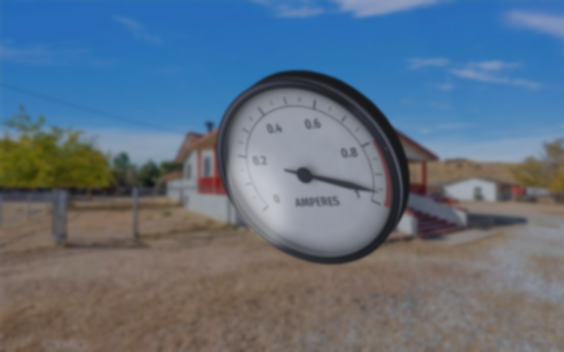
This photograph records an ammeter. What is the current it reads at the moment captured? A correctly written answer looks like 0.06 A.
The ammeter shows 0.95 A
